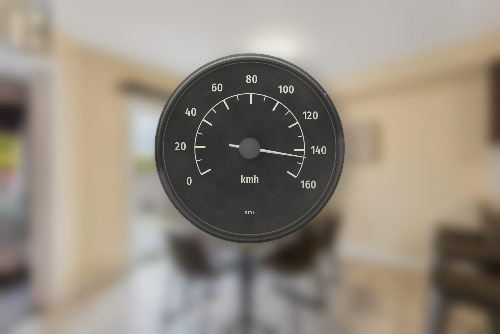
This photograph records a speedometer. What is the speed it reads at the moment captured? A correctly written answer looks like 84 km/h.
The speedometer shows 145 km/h
